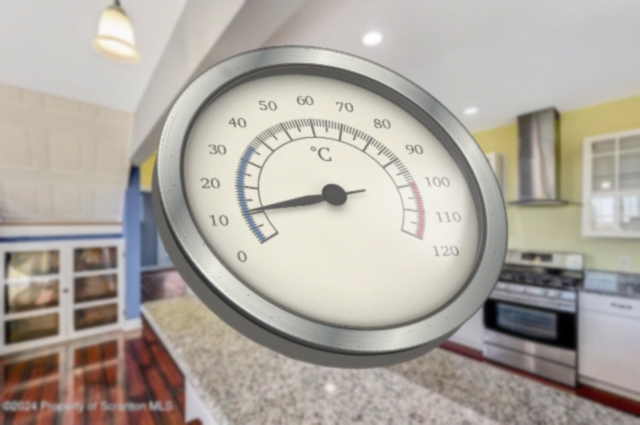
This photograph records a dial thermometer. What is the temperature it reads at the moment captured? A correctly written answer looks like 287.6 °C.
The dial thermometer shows 10 °C
